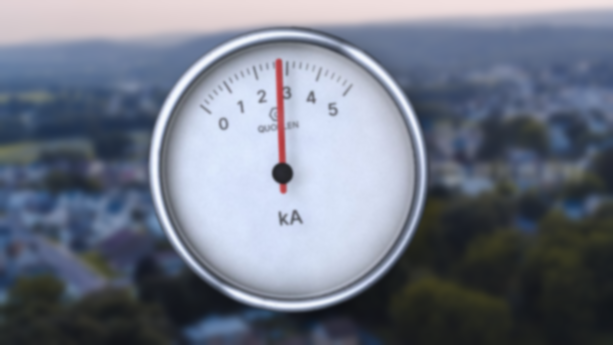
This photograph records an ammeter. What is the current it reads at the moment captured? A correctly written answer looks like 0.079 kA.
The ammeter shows 2.8 kA
